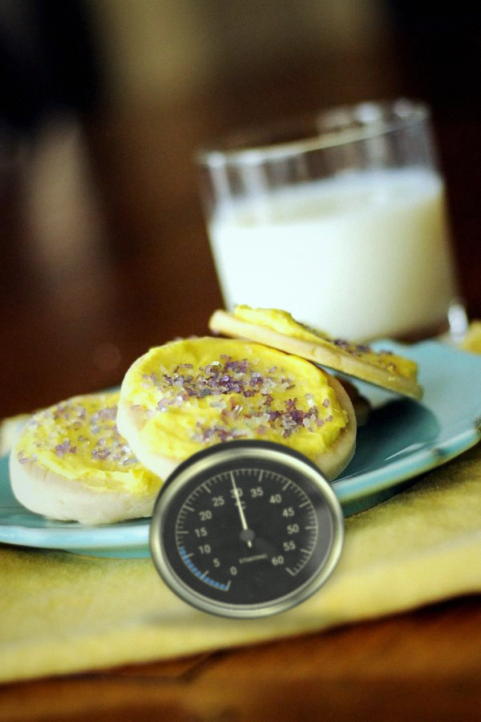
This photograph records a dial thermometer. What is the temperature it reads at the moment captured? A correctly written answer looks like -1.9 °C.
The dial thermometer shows 30 °C
